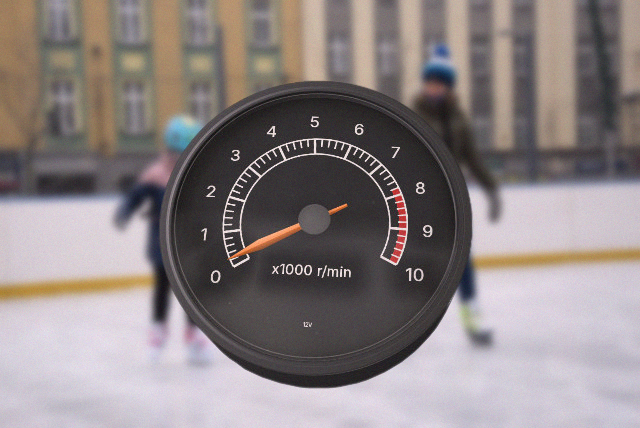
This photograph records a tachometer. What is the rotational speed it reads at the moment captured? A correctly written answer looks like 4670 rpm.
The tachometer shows 200 rpm
